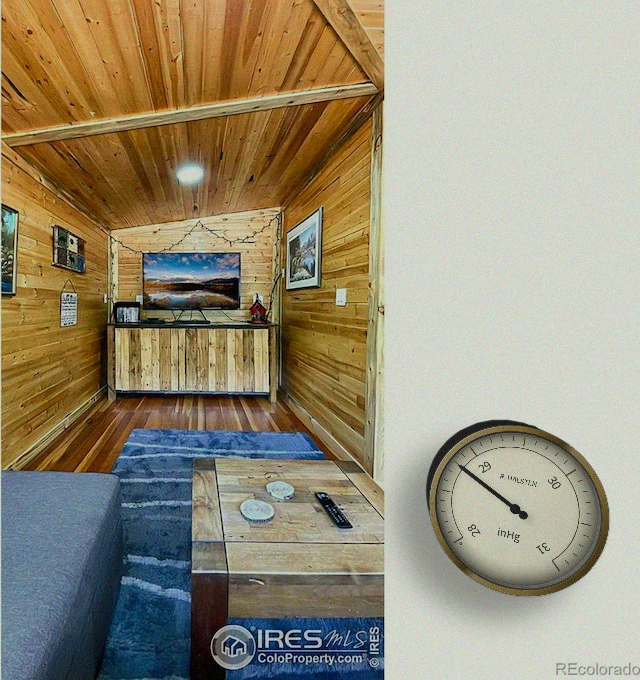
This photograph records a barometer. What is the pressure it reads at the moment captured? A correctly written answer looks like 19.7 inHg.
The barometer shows 28.8 inHg
